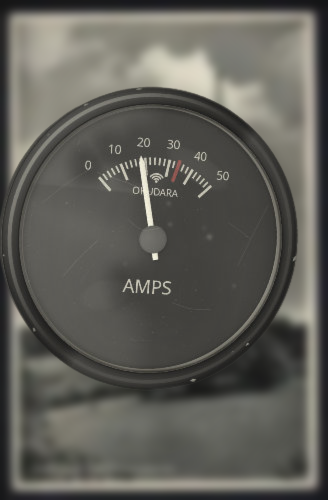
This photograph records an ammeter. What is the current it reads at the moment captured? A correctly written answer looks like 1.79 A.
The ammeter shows 18 A
